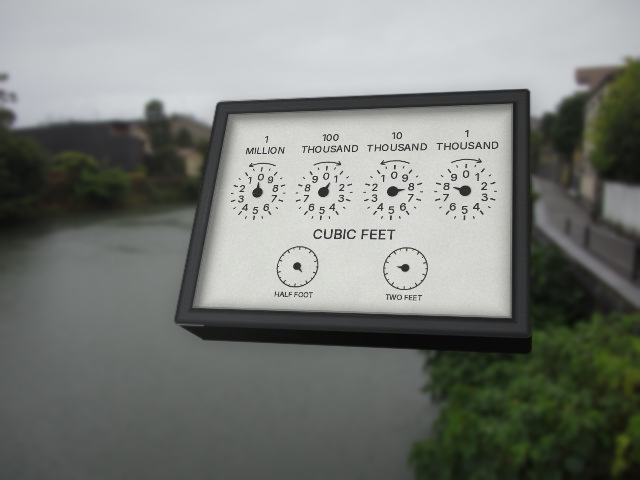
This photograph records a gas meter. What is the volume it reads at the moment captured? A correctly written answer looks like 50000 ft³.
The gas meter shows 7800 ft³
